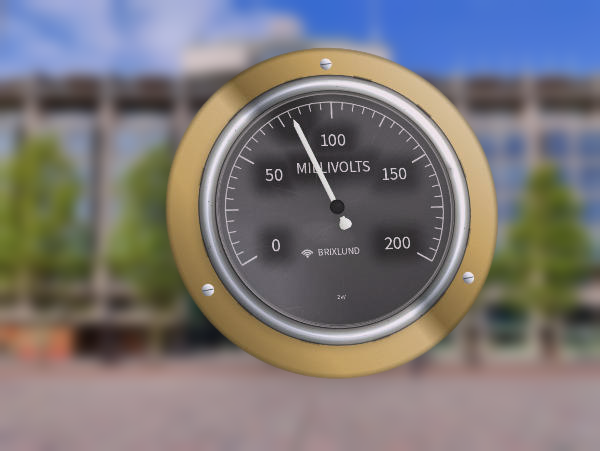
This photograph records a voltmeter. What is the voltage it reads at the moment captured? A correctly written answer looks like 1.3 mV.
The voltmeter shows 80 mV
